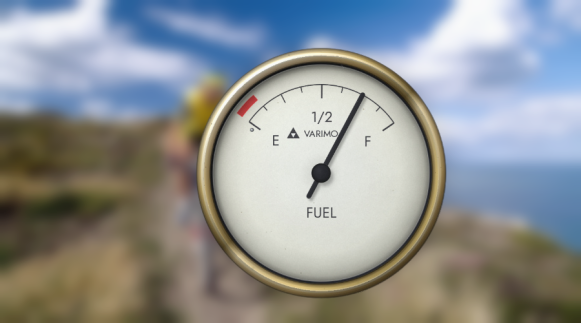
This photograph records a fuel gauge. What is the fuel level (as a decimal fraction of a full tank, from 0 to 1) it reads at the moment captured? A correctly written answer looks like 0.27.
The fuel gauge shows 0.75
